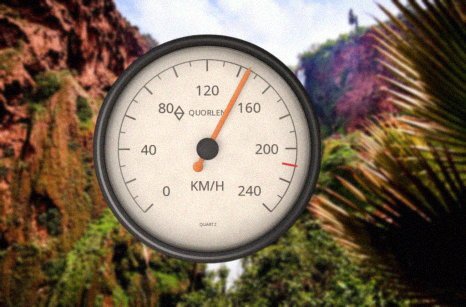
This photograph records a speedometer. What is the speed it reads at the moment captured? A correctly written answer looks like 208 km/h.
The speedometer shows 145 km/h
